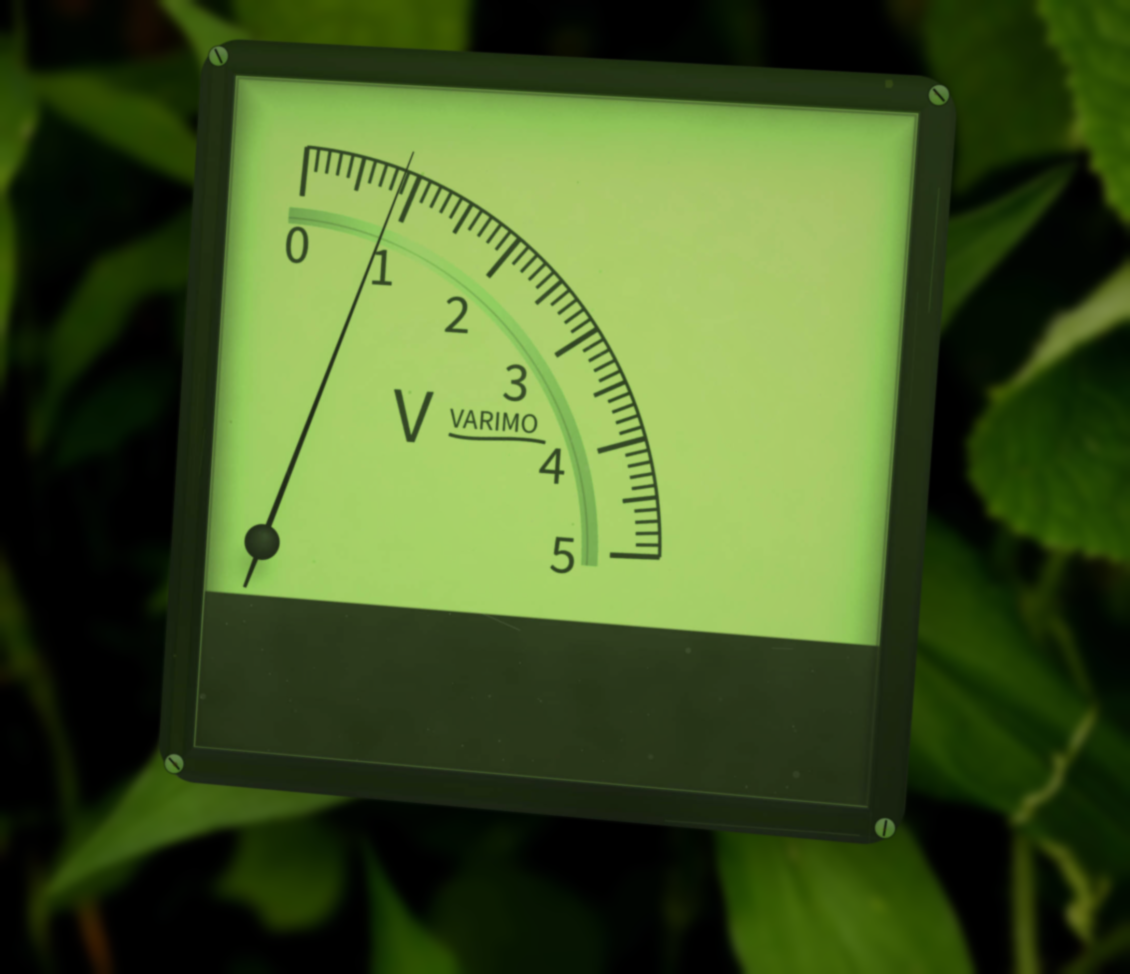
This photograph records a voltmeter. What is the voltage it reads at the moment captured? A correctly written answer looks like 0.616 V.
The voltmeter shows 0.9 V
